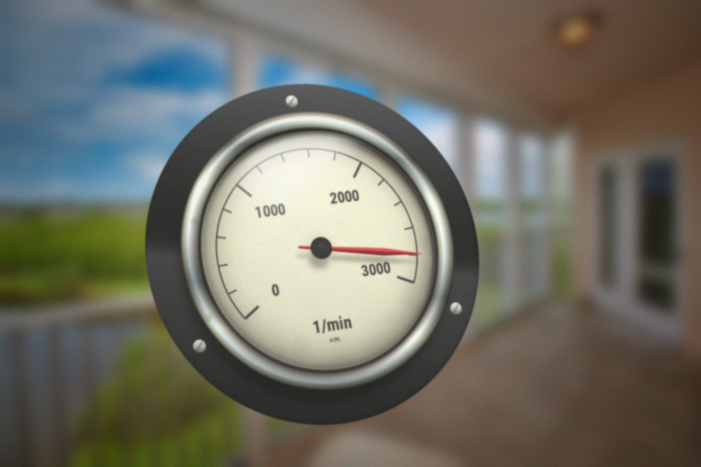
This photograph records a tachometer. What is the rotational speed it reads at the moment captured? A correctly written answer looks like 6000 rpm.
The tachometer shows 2800 rpm
